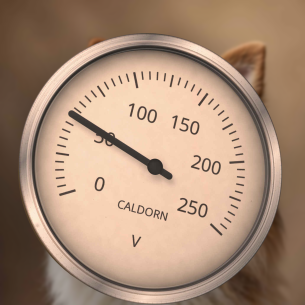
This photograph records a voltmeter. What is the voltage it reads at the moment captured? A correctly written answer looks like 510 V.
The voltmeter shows 50 V
